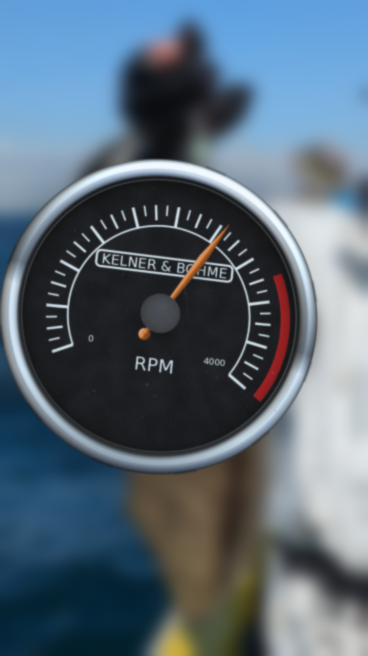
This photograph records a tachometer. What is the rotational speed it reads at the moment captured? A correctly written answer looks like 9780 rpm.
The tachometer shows 2450 rpm
